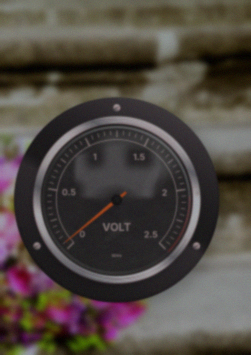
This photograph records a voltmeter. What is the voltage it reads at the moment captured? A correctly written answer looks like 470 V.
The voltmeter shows 0.05 V
